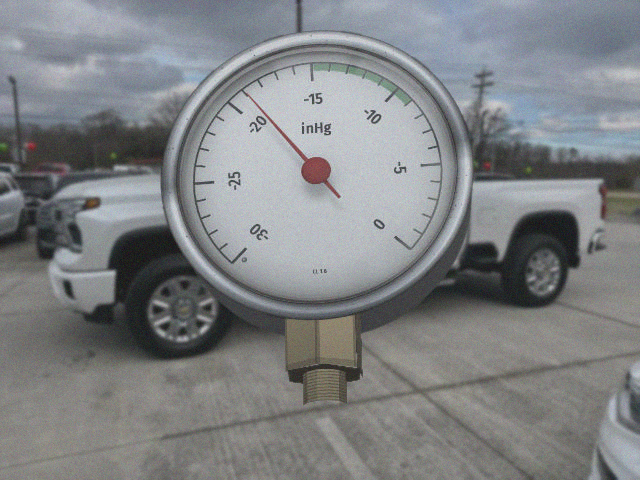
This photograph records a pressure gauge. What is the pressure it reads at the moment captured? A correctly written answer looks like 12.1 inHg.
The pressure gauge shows -19 inHg
